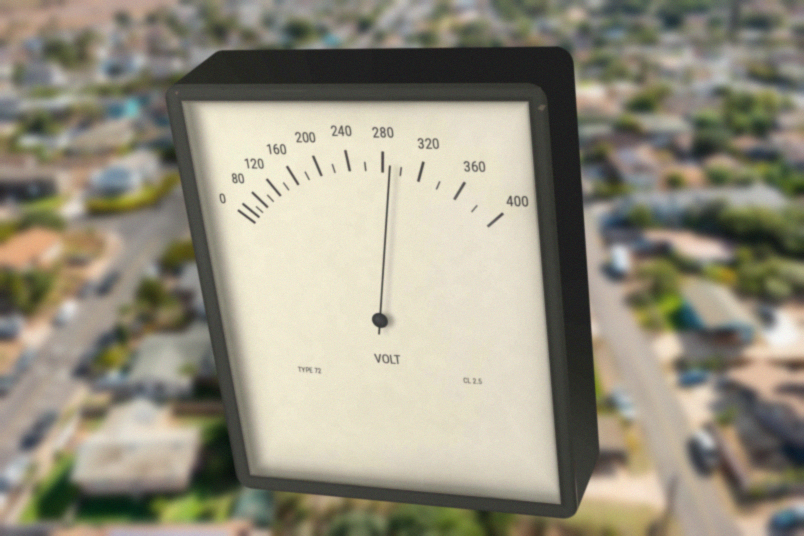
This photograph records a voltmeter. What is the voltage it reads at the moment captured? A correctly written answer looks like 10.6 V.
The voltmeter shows 290 V
